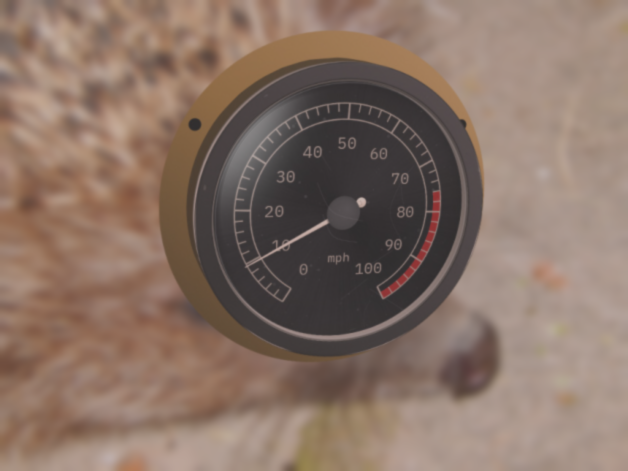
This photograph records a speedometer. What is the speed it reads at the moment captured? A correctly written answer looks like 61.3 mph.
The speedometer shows 10 mph
